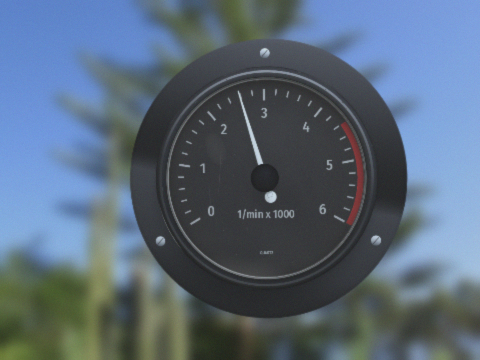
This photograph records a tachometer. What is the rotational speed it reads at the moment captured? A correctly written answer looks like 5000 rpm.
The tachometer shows 2600 rpm
